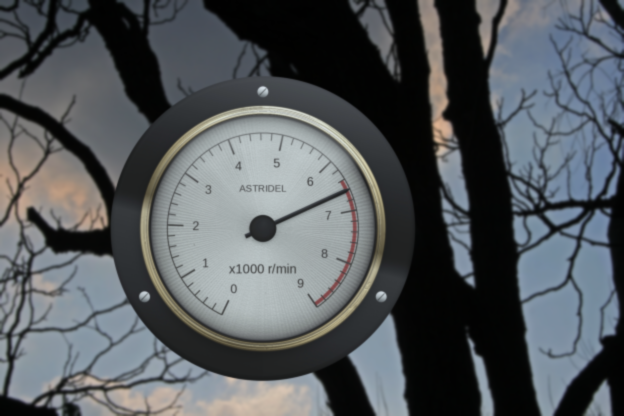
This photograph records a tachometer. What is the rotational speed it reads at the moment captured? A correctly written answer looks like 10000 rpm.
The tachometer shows 6600 rpm
